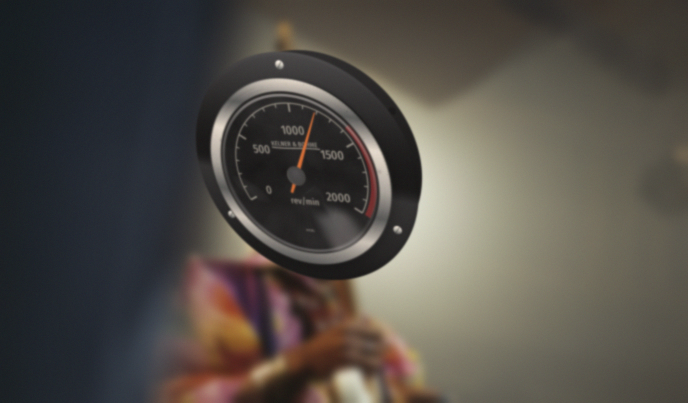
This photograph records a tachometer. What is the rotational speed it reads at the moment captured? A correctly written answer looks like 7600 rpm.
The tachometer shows 1200 rpm
